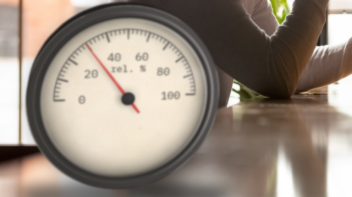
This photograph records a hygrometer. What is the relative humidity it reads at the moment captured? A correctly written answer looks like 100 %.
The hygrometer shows 30 %
